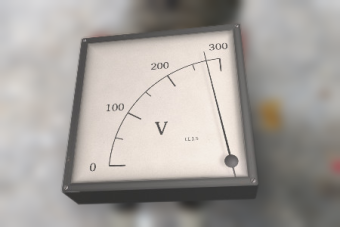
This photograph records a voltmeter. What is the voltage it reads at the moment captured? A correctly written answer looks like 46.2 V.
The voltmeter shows 275 V
